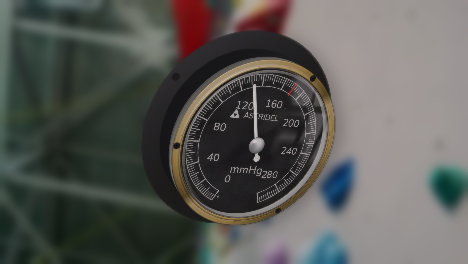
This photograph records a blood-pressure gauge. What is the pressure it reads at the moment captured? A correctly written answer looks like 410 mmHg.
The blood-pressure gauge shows 130 mmHg
